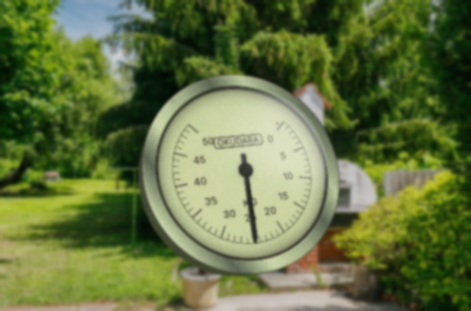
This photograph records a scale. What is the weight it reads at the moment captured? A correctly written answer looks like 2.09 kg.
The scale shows 25 kg
